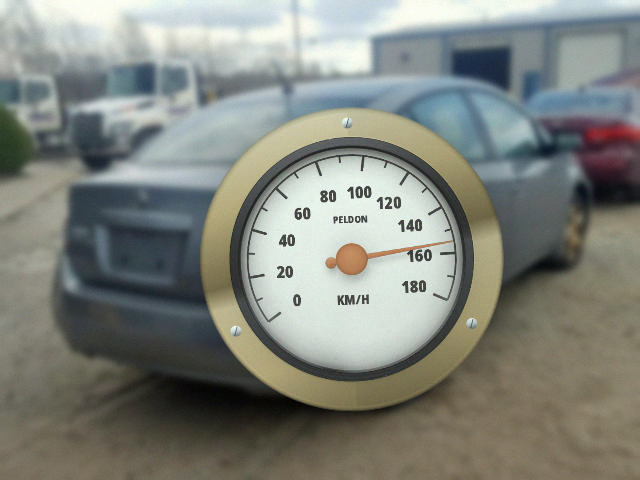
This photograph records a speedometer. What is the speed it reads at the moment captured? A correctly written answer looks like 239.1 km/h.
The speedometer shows 155 km/h
